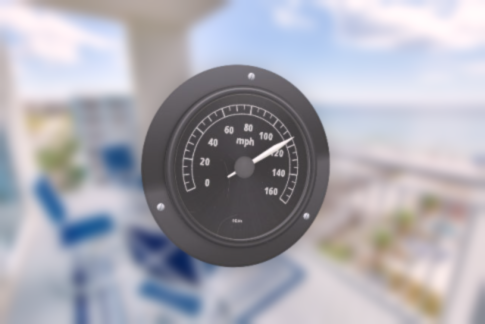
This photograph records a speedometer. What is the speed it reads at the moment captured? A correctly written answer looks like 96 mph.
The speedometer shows 115 mph
